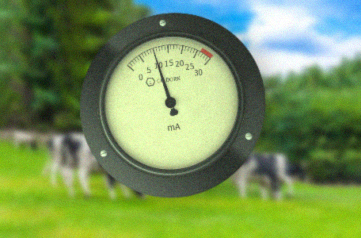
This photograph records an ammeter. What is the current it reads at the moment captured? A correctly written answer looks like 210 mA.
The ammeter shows 10 mA
